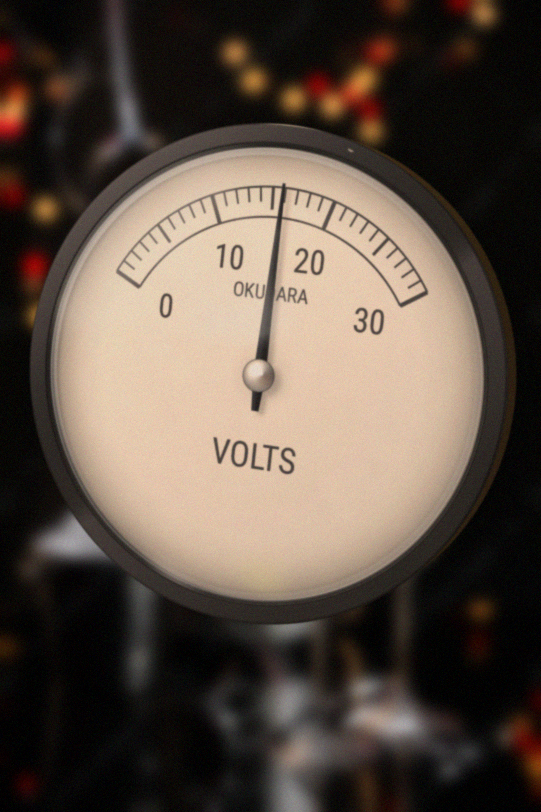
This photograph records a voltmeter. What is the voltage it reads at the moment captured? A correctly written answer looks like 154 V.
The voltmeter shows 16 V
